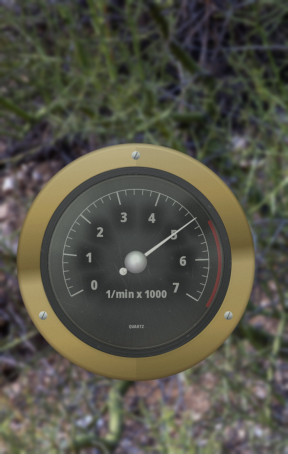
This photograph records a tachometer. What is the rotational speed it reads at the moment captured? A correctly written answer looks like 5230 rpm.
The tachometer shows 5000 rpm
